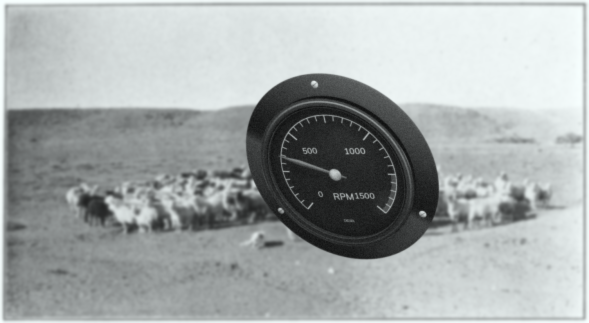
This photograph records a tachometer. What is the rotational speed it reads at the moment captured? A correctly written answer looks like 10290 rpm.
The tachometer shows 350 rpm
